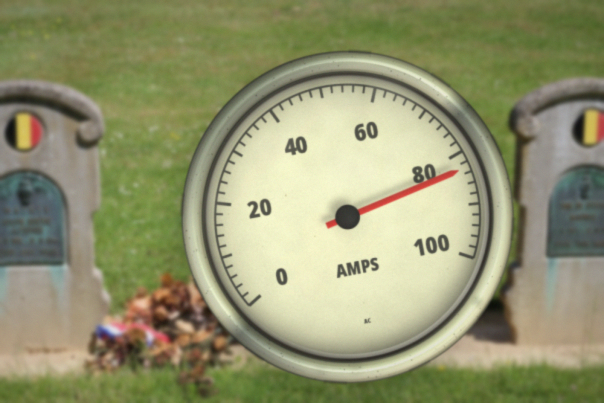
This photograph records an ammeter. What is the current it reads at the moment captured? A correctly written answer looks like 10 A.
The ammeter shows 83 A
